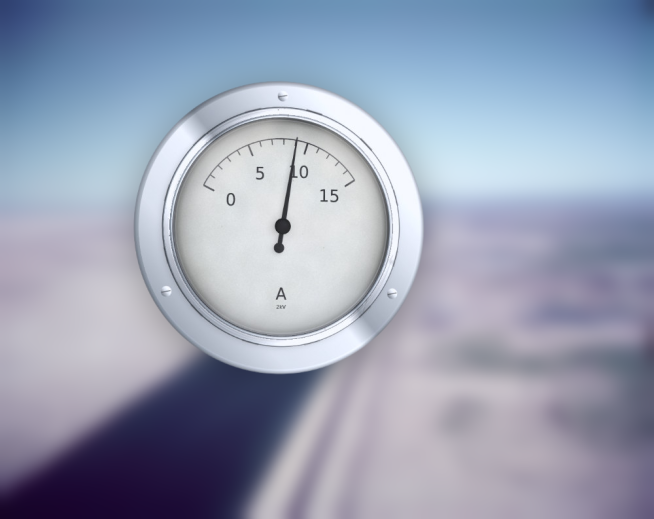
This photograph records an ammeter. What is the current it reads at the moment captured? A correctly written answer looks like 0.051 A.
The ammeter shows 9 A
